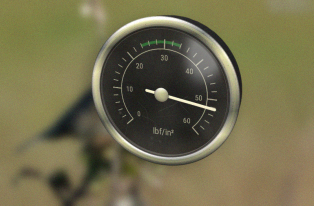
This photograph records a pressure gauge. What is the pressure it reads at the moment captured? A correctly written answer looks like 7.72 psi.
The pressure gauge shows 52 psi
